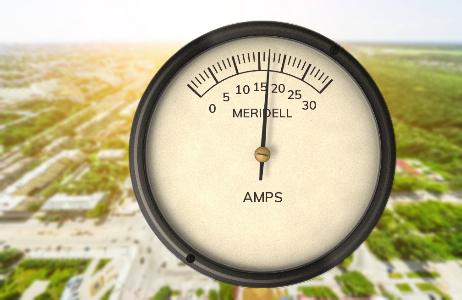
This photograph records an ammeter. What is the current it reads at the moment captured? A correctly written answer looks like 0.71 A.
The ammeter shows 17 A
